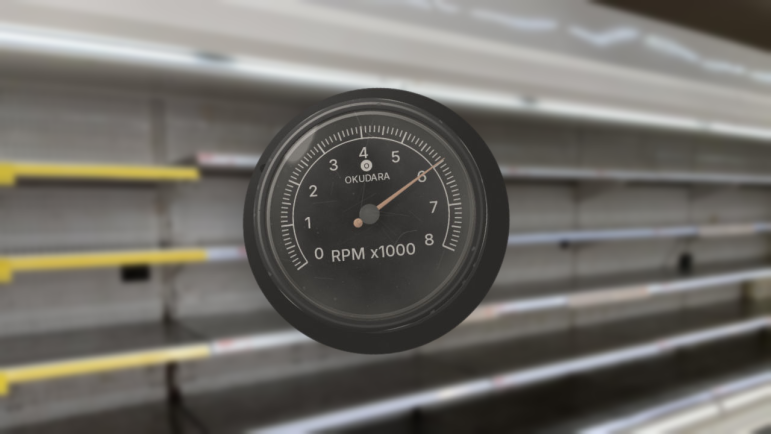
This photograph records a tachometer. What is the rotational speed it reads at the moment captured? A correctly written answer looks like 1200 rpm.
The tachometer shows 6000 rpm
